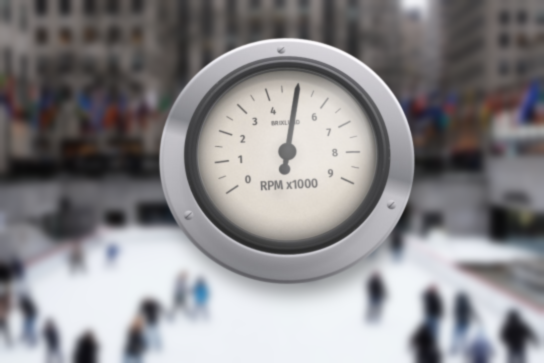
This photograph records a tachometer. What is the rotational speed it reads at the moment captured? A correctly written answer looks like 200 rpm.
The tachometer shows 5000 rpm
